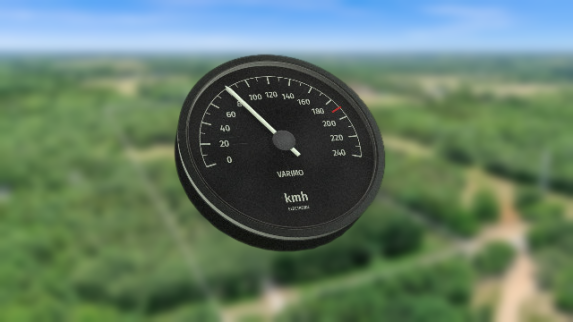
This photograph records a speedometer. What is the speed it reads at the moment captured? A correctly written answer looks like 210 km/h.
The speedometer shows 80 km/h
